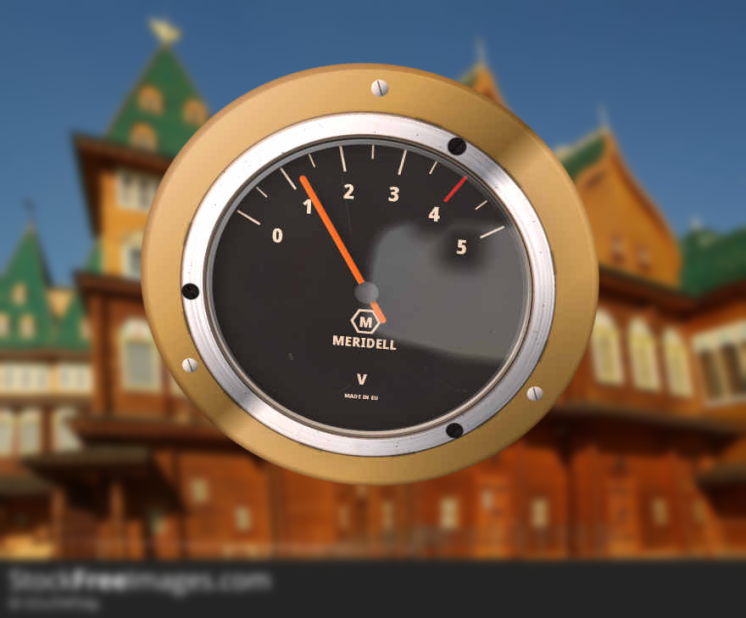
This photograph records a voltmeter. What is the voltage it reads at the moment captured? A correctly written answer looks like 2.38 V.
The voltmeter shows 1.25 V
